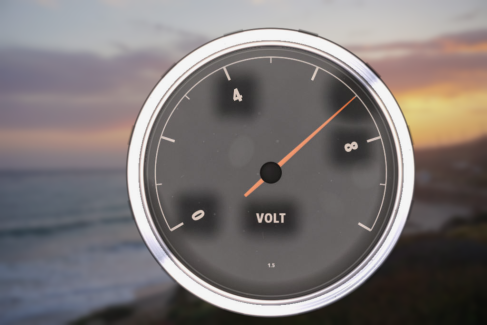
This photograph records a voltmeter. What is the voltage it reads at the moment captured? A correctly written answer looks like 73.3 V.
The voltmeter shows 7 V
